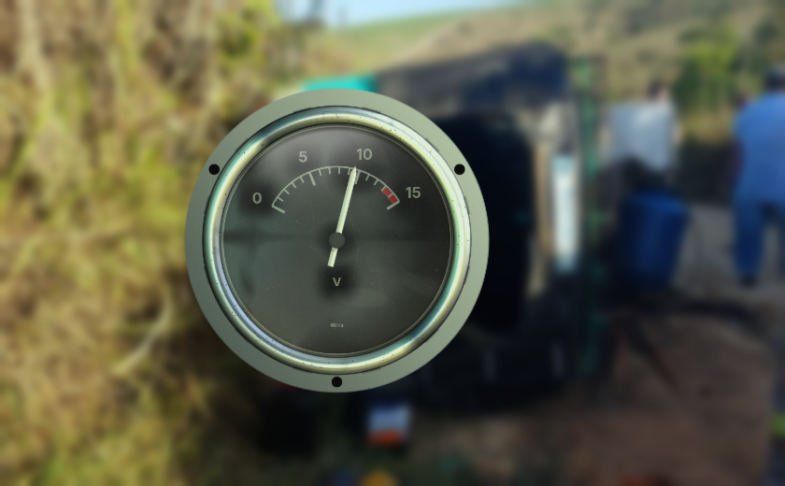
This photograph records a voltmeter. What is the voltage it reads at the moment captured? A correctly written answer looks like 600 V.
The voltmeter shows 9.5 V
